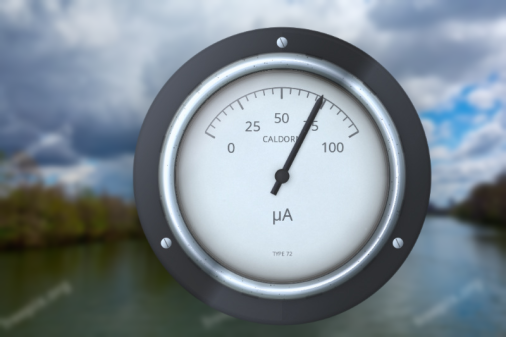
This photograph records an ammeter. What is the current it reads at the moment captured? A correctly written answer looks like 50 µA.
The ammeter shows 72.5 µA
